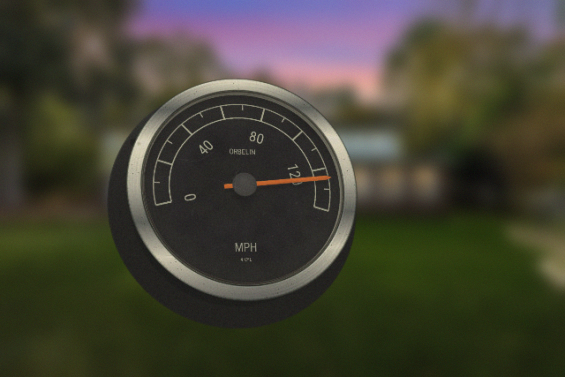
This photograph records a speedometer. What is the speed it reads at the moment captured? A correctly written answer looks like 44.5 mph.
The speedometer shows 125 mph
